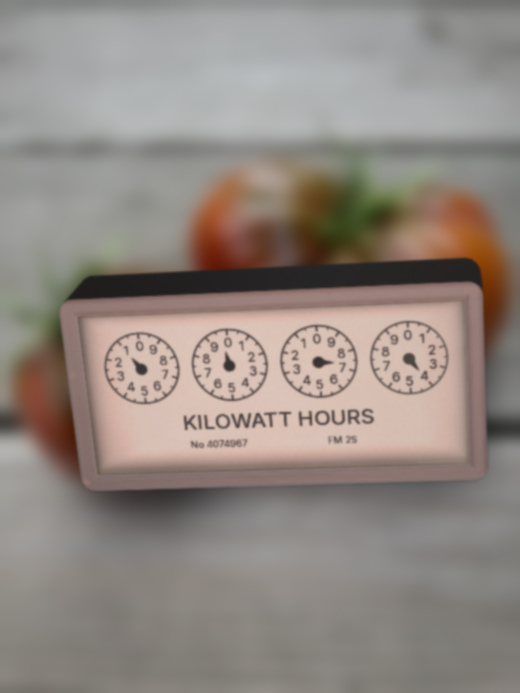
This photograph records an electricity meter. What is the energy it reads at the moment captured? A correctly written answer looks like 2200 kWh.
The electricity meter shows 974 kWh
